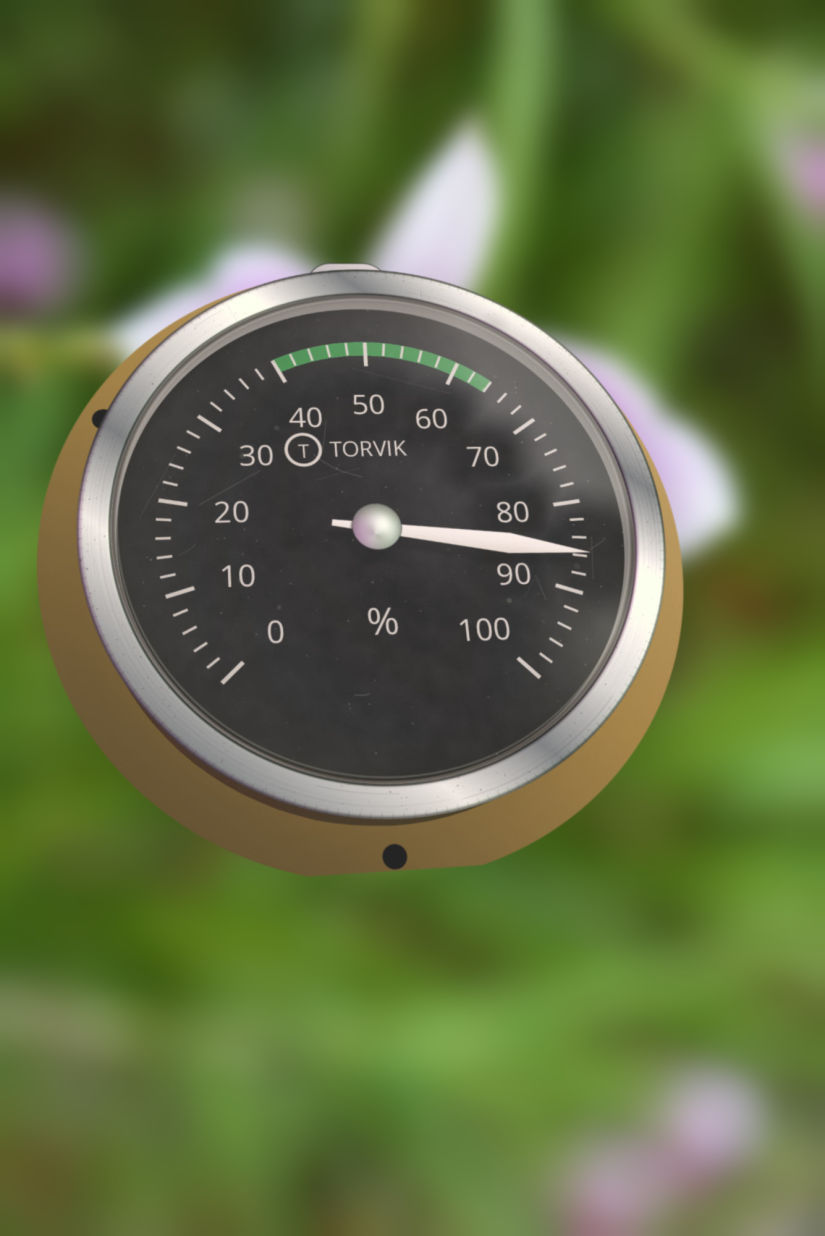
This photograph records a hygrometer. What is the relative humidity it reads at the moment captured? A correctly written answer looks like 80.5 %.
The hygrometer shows 86 %
